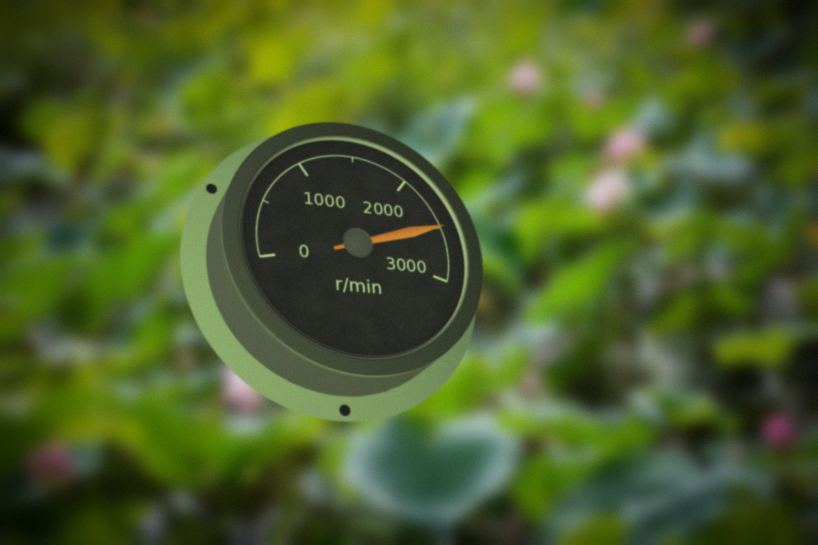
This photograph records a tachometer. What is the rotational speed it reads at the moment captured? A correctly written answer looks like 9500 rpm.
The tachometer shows 2500 rpm
